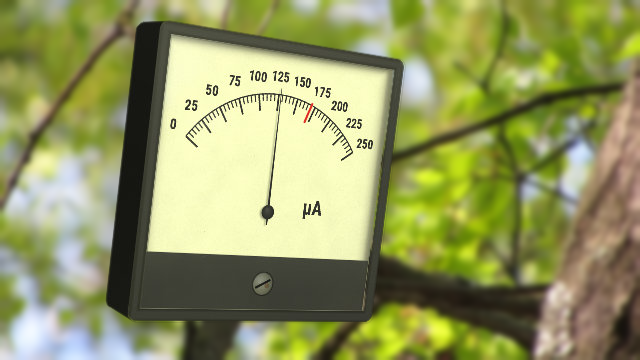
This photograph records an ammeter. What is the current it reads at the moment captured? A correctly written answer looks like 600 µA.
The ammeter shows 125 µA
